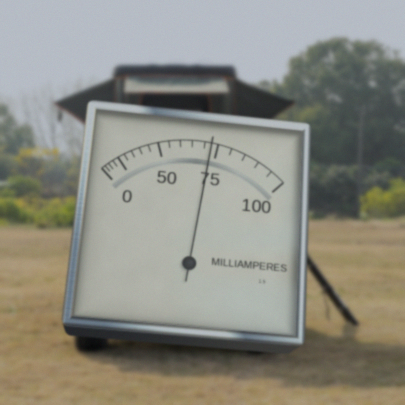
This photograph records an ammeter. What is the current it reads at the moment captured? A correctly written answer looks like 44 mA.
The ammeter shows 72.5 mA
